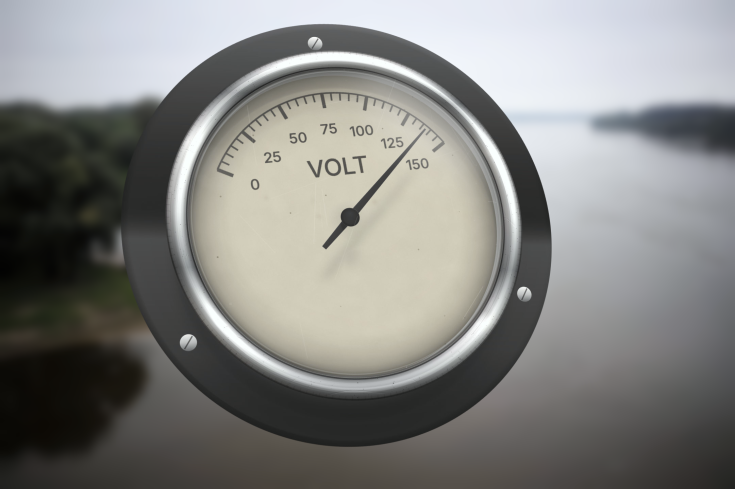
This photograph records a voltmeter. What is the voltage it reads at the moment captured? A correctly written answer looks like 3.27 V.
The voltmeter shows 137.5 V
